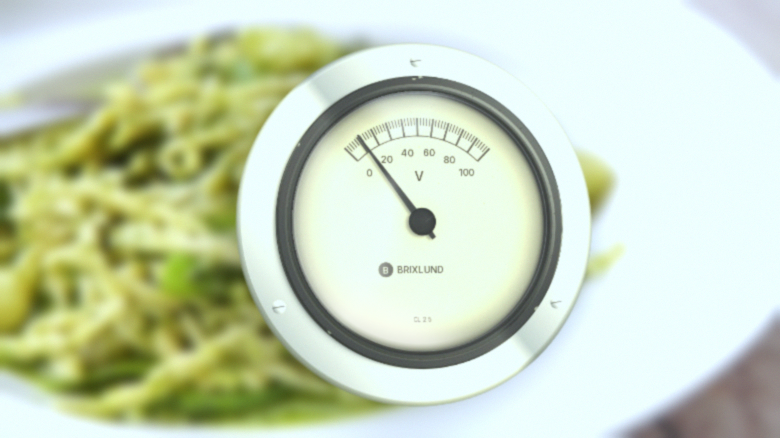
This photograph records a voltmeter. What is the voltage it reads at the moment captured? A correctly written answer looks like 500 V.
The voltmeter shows 10 V
